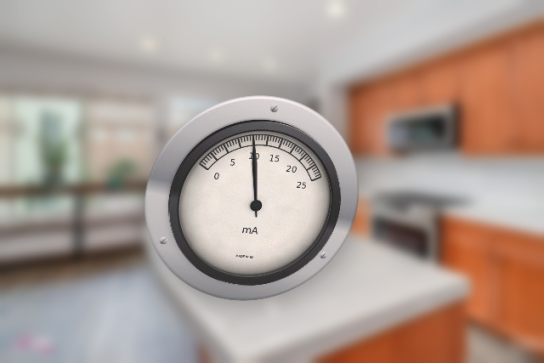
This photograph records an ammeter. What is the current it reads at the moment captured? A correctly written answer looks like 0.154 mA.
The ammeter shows 10 mA
